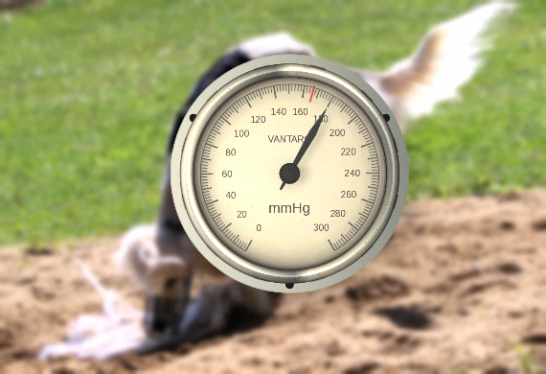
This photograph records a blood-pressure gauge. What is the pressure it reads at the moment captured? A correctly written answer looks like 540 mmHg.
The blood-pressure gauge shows 180 mmHg
